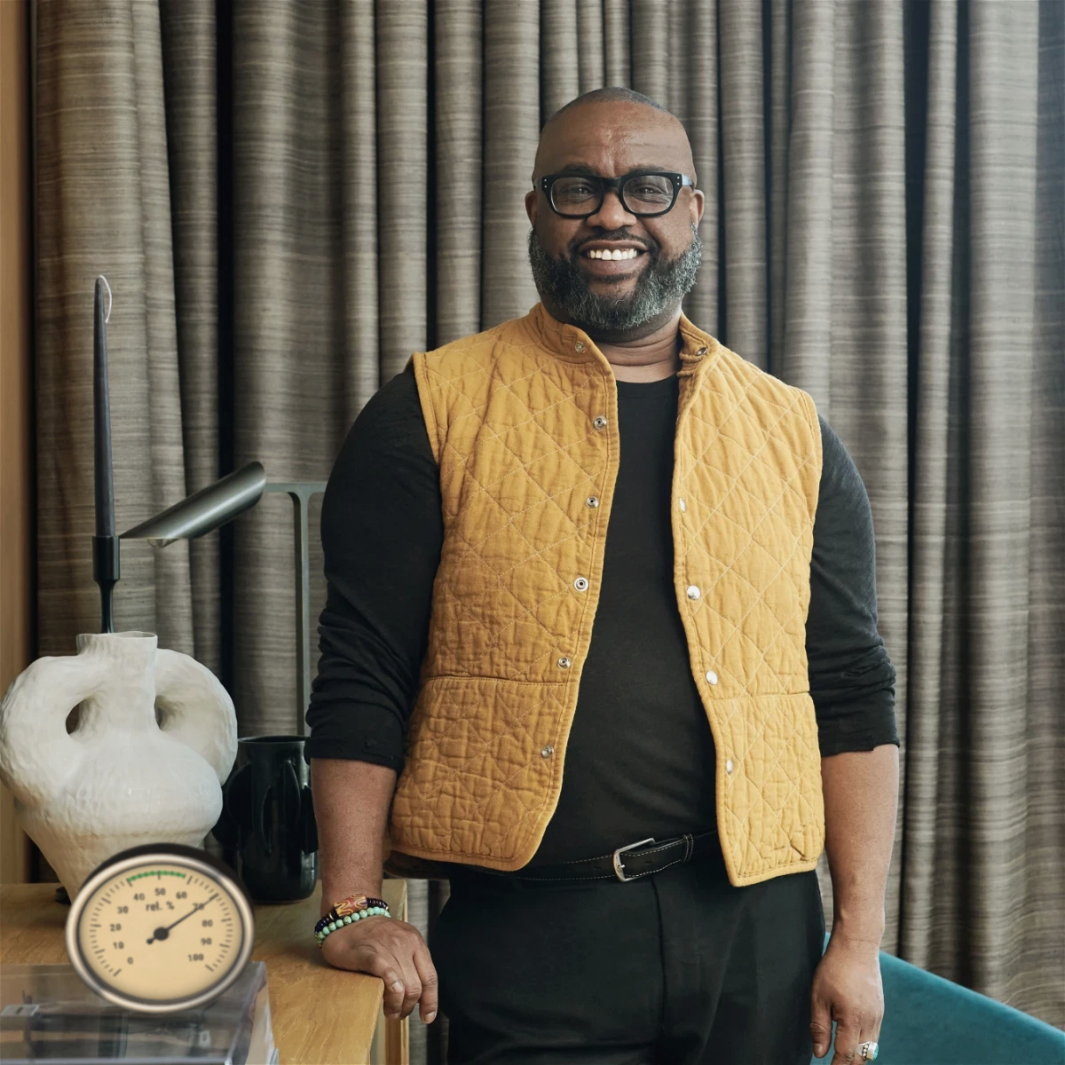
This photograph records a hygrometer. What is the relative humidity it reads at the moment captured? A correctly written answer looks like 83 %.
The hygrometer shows 70 %
